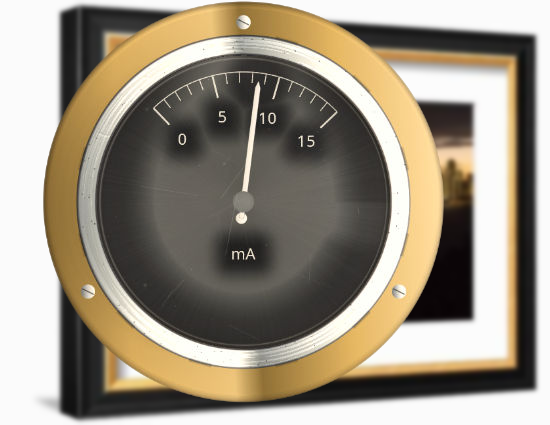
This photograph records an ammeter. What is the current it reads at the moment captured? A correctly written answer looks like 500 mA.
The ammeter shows 8.5 mA
